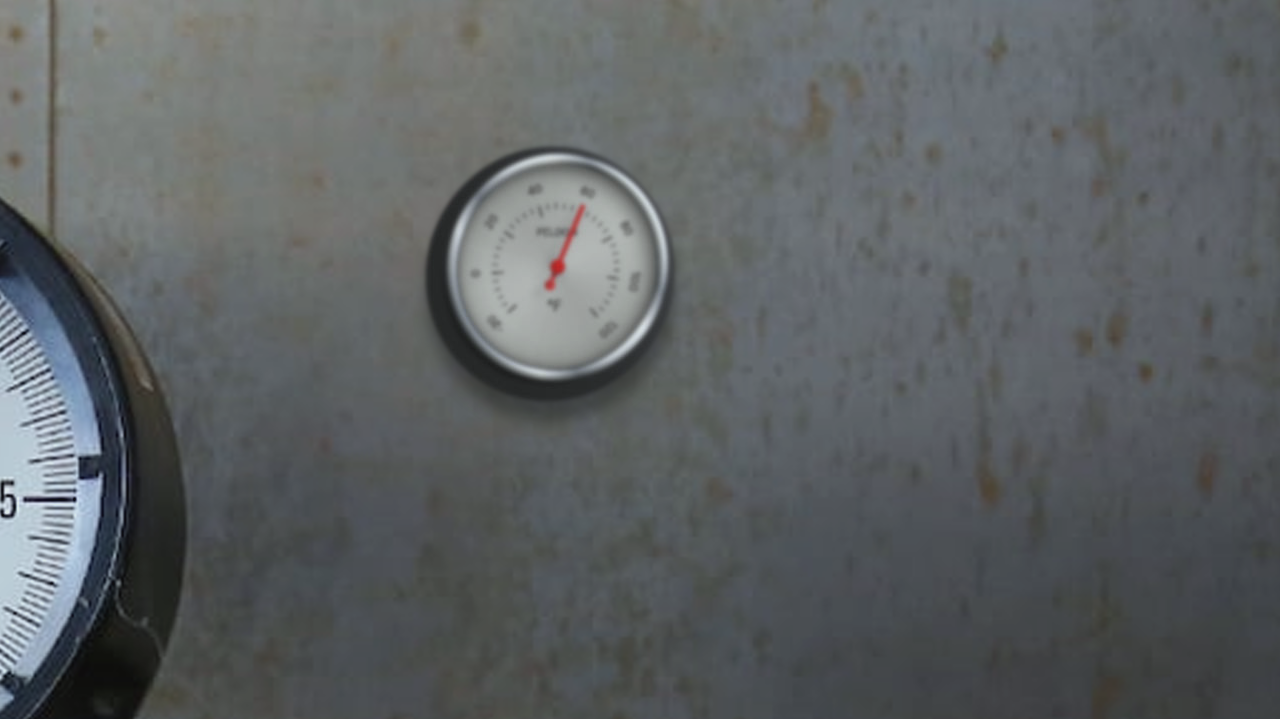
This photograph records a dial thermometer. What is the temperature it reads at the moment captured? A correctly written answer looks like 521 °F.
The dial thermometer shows 60 °F
